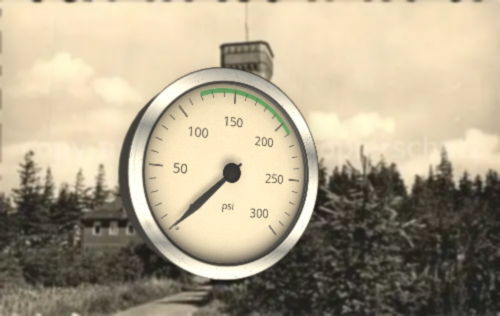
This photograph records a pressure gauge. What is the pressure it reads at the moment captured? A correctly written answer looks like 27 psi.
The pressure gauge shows 0 psi
